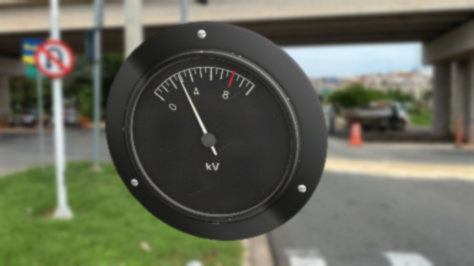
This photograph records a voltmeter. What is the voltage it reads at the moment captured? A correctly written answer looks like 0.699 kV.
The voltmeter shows 3 kV
